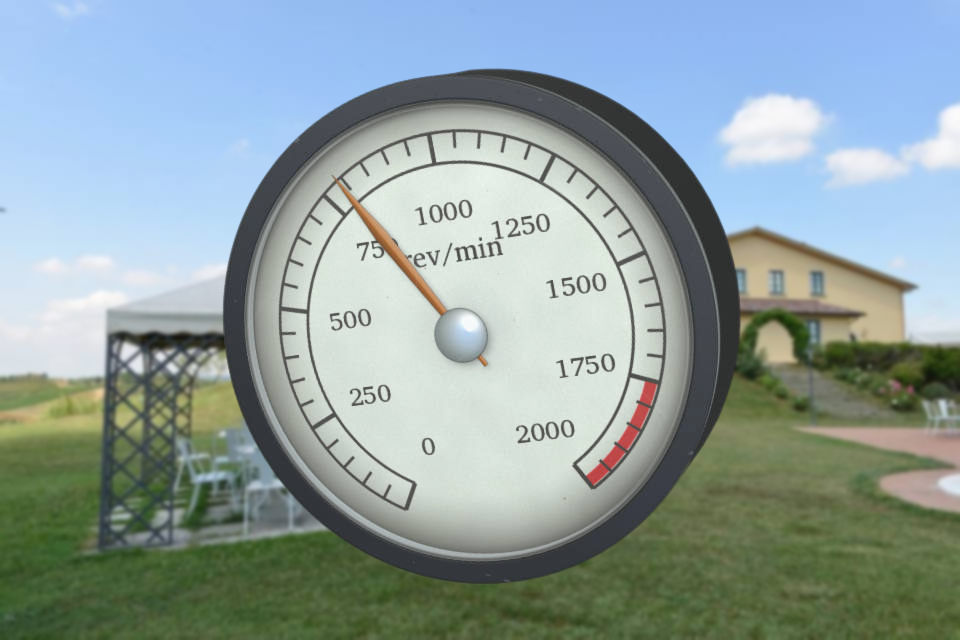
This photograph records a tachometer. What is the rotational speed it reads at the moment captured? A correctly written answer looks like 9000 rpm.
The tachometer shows 800 rpm
